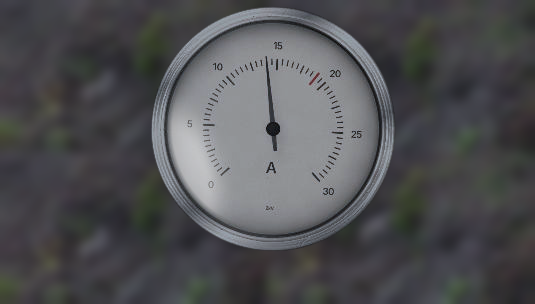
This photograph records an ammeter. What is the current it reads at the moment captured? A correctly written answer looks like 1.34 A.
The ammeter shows 14 A
